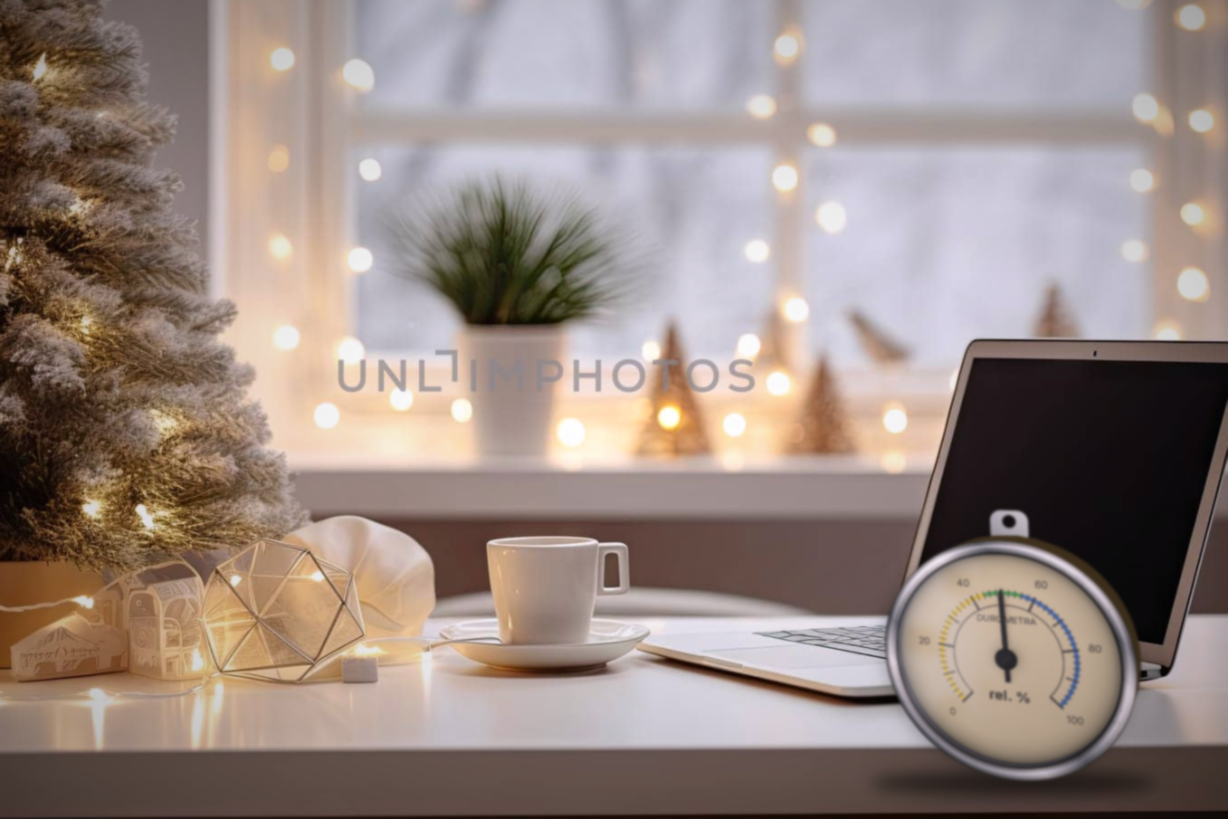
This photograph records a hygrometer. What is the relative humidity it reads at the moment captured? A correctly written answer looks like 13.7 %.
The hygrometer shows 50 %
